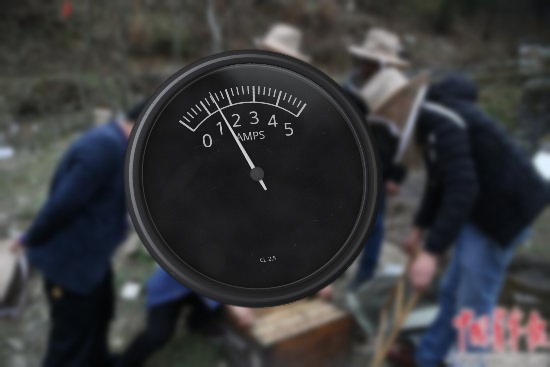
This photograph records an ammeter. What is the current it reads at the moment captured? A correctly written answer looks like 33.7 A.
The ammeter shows 1.4 A
